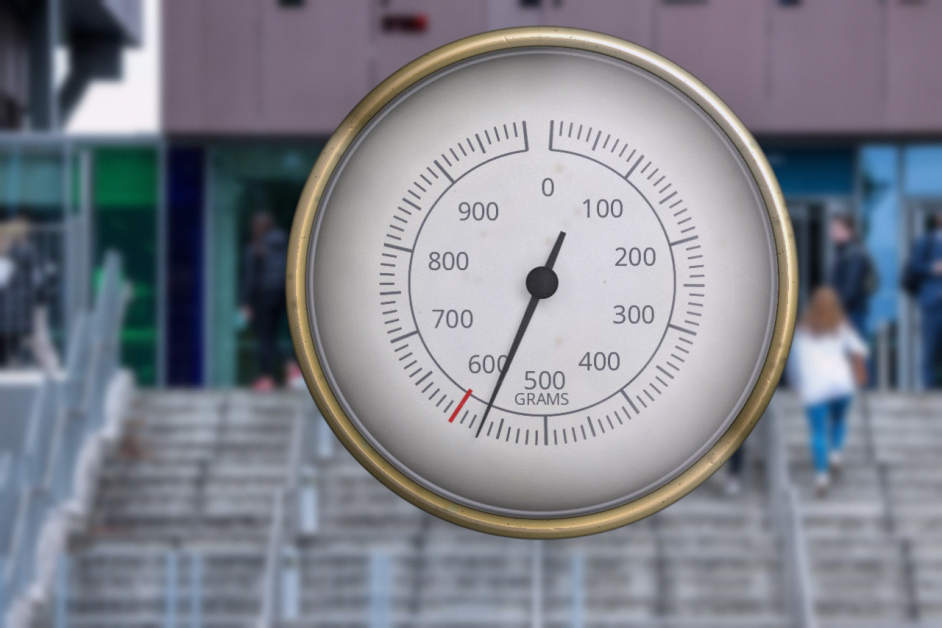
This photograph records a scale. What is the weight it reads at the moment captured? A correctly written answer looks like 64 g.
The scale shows 570 g
